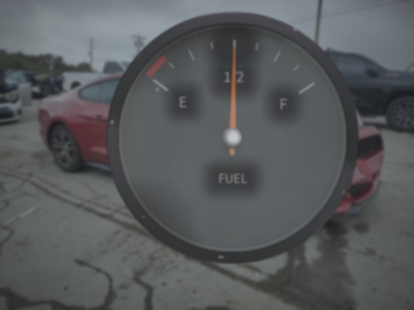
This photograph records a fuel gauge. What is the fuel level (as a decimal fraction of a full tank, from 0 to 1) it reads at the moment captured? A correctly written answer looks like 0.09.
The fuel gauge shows 0.5
